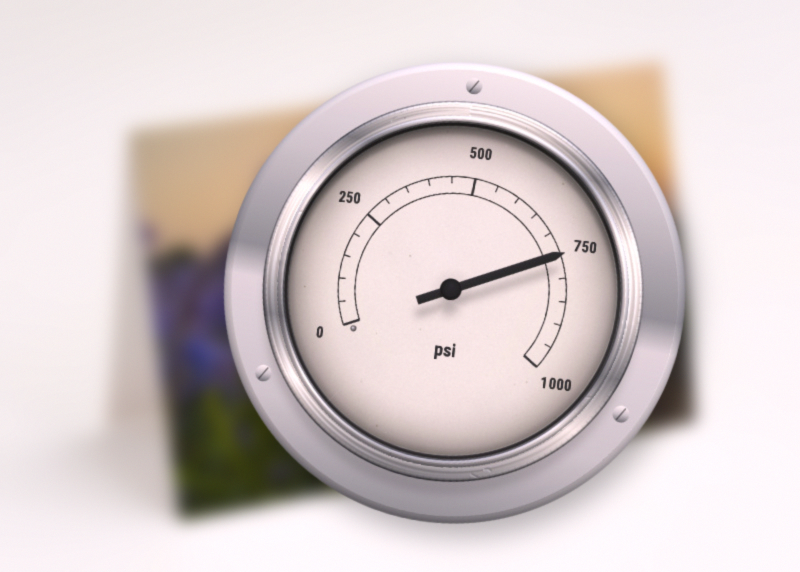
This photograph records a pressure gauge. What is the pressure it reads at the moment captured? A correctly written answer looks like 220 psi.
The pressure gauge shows 750 psi
